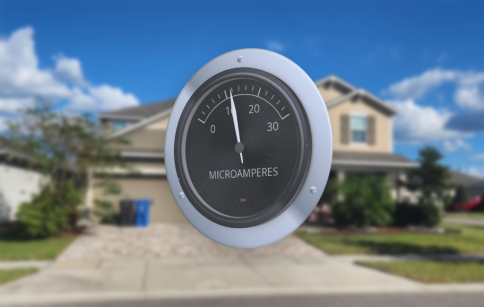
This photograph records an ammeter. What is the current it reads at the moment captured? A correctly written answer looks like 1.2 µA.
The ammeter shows 12 µA
